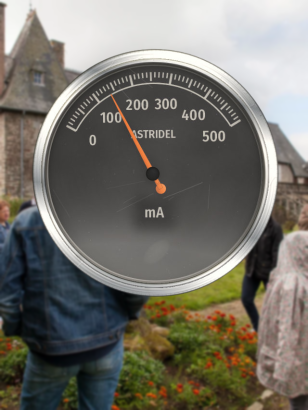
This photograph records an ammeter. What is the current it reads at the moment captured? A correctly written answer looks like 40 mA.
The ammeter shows 140 mA
